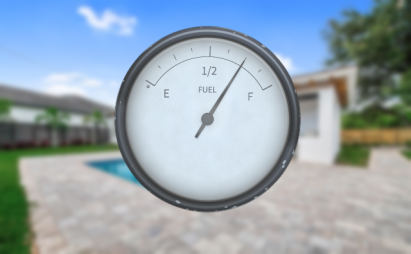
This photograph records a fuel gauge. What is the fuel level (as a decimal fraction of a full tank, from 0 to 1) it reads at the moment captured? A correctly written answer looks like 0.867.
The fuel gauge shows 0.75
